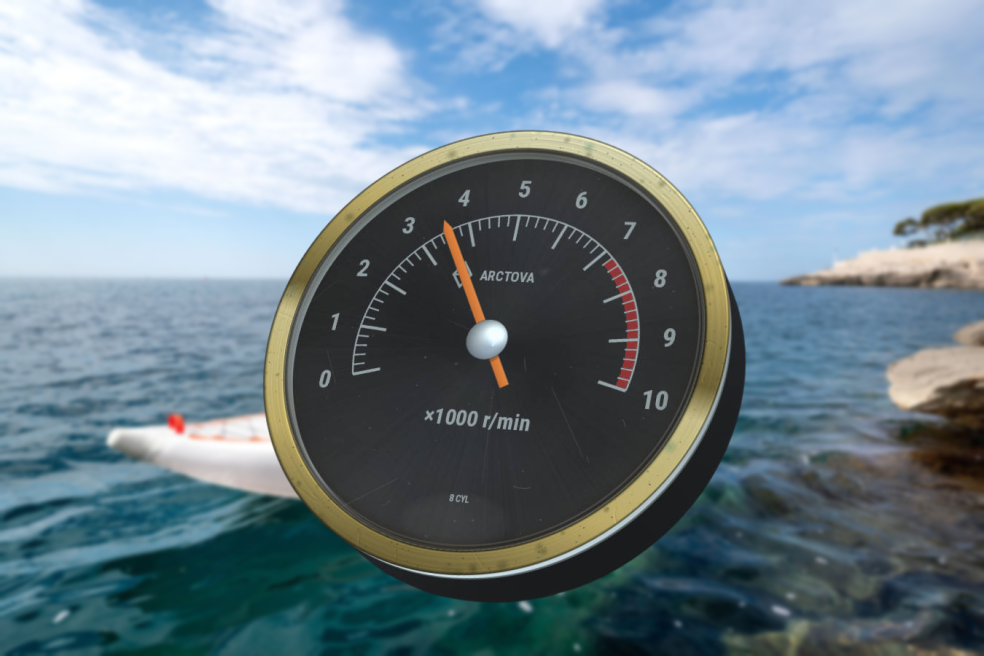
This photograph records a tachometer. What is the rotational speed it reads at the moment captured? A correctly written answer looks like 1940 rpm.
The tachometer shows 3600 rpm
